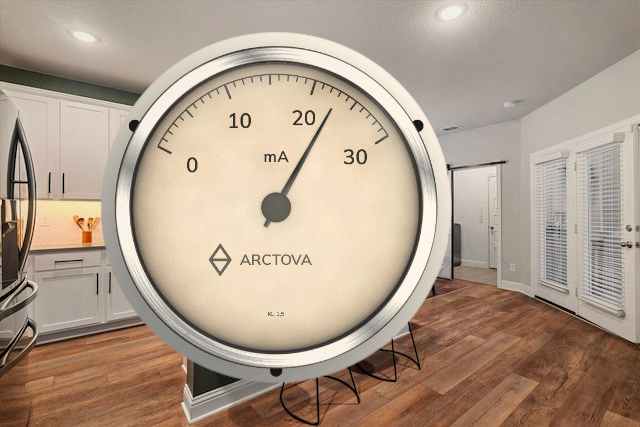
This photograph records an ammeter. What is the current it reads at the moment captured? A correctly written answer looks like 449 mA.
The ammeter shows 23 mA
